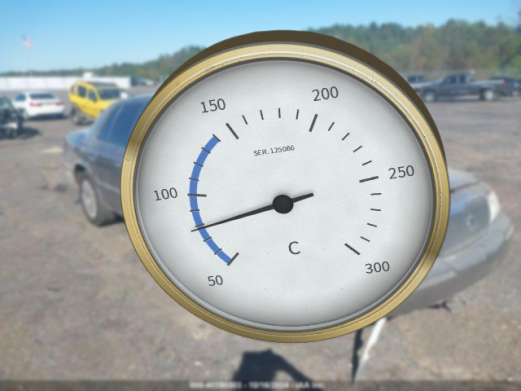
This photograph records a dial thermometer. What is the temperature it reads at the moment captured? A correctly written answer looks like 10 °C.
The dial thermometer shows 80 °C
